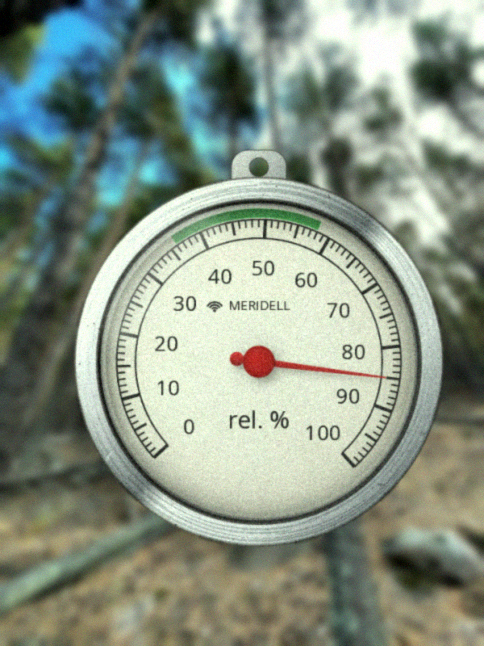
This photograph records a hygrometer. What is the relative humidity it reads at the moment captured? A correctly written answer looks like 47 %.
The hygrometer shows 85 %
